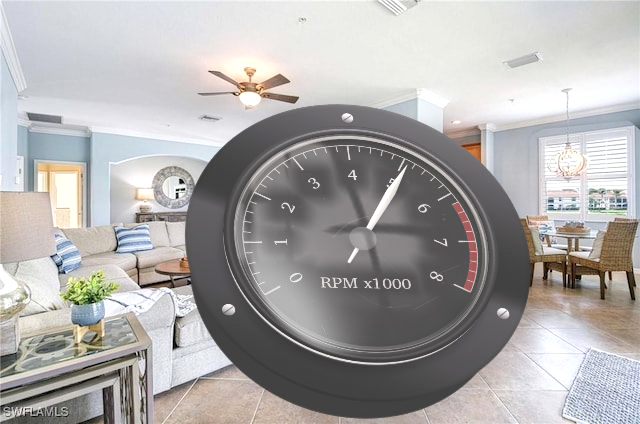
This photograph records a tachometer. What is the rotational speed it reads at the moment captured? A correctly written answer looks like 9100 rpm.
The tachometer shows 5100 rpm
